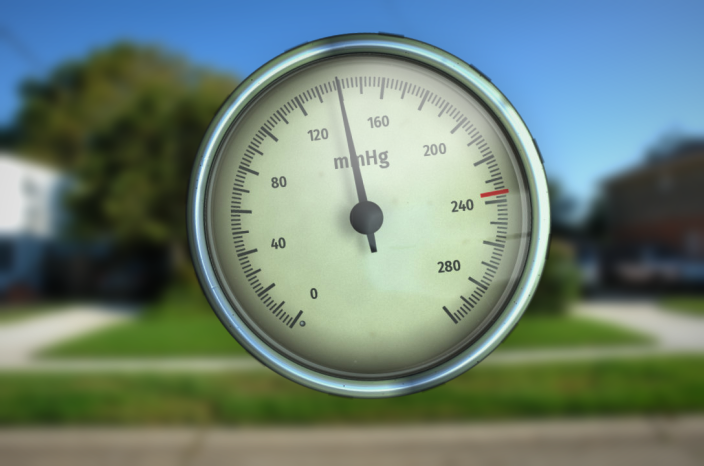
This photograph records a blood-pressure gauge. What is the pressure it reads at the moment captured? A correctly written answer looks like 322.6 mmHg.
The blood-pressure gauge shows 140 mmHg
